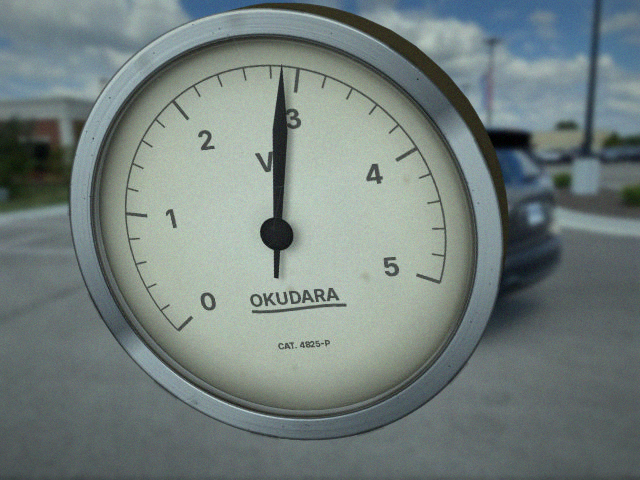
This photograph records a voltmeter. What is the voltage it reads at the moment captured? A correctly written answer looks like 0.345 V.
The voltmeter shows 2.9 V
